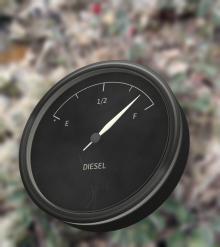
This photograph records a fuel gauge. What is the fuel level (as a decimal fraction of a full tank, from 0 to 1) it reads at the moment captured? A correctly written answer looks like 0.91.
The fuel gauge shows 0.875
